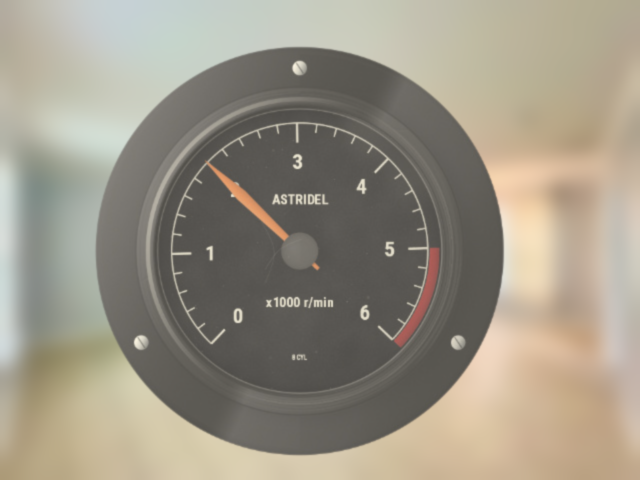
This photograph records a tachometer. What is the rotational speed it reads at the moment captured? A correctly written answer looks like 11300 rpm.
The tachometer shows 2000 rpm
